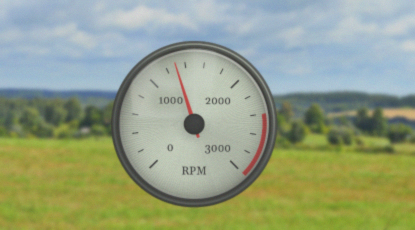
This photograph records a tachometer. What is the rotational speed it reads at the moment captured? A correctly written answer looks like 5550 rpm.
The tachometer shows 1300 rpm
